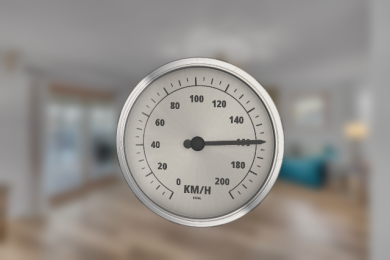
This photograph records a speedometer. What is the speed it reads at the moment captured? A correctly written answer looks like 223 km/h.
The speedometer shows 160 km/h
